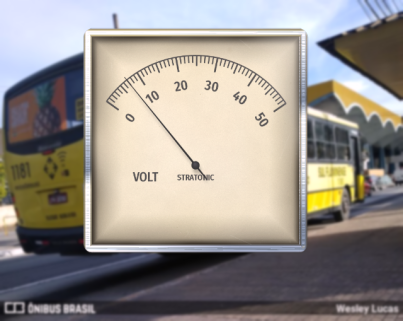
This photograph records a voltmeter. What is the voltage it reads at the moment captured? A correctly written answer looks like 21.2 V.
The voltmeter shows 7 V
